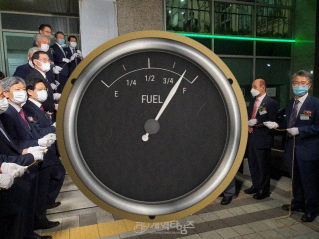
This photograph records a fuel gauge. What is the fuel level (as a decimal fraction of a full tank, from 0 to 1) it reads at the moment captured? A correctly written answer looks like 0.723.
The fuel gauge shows 0.875
